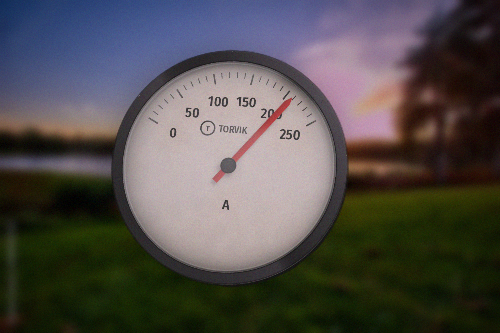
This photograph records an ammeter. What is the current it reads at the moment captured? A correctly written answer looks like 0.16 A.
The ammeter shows 210 A
